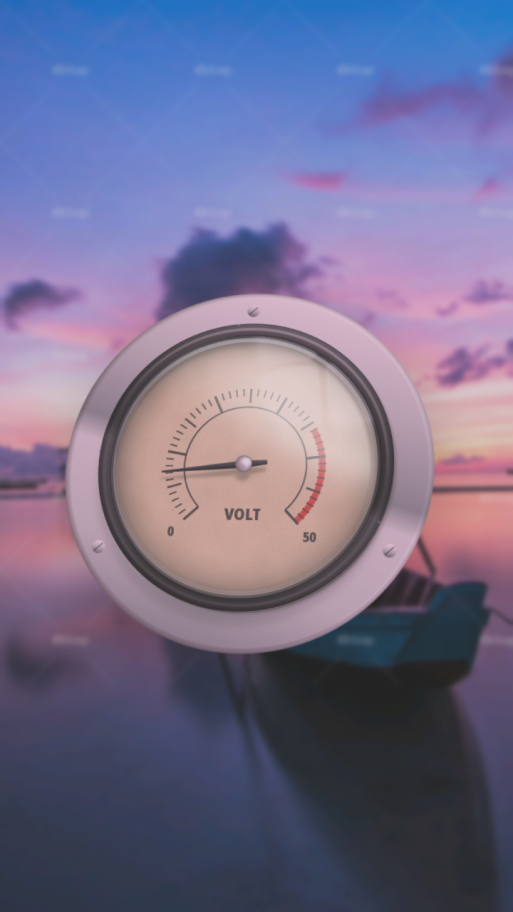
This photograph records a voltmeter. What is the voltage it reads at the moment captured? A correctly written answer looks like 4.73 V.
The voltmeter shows 7 V
